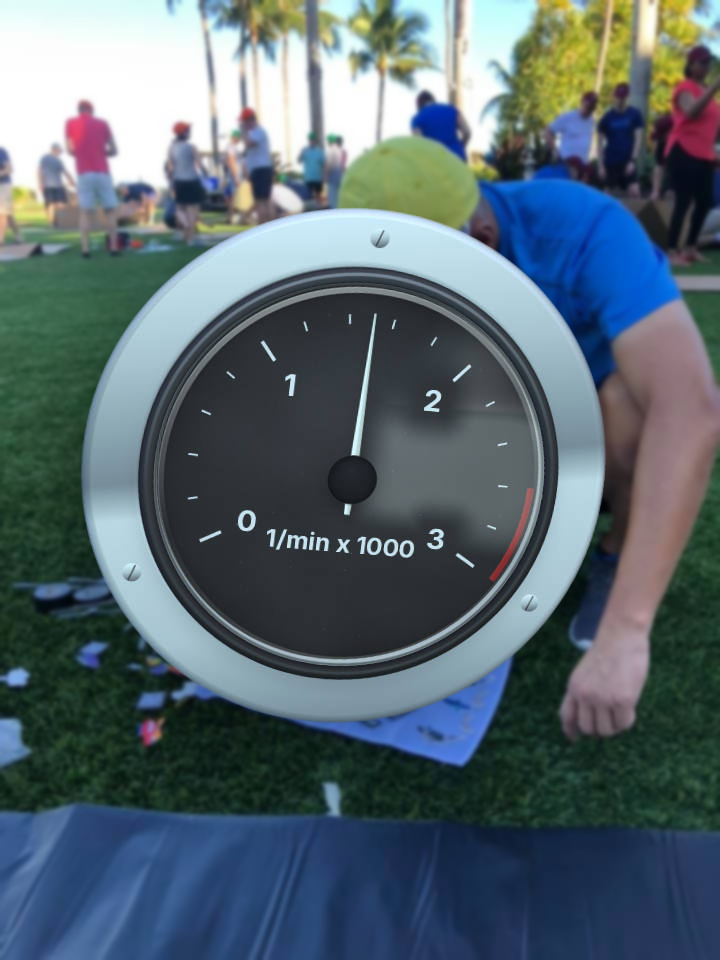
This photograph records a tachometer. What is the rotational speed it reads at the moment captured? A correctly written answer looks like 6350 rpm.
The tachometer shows 1500 rpm
